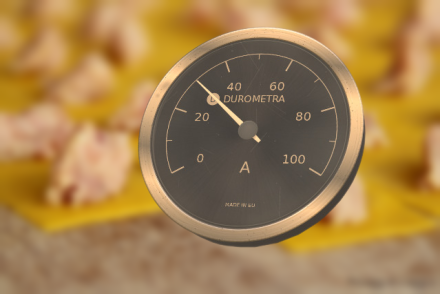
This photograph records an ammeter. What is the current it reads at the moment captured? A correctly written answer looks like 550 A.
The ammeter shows 30 A
